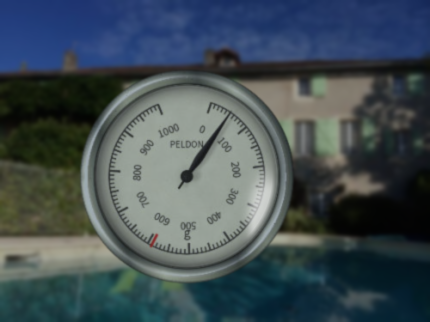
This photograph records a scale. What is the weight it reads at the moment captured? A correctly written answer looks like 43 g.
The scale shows 50 g
